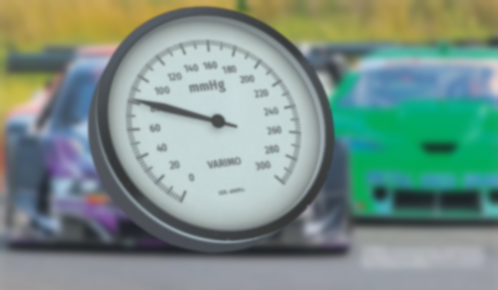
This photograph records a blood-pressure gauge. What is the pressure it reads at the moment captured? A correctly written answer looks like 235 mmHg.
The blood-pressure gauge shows 80 mmHg
